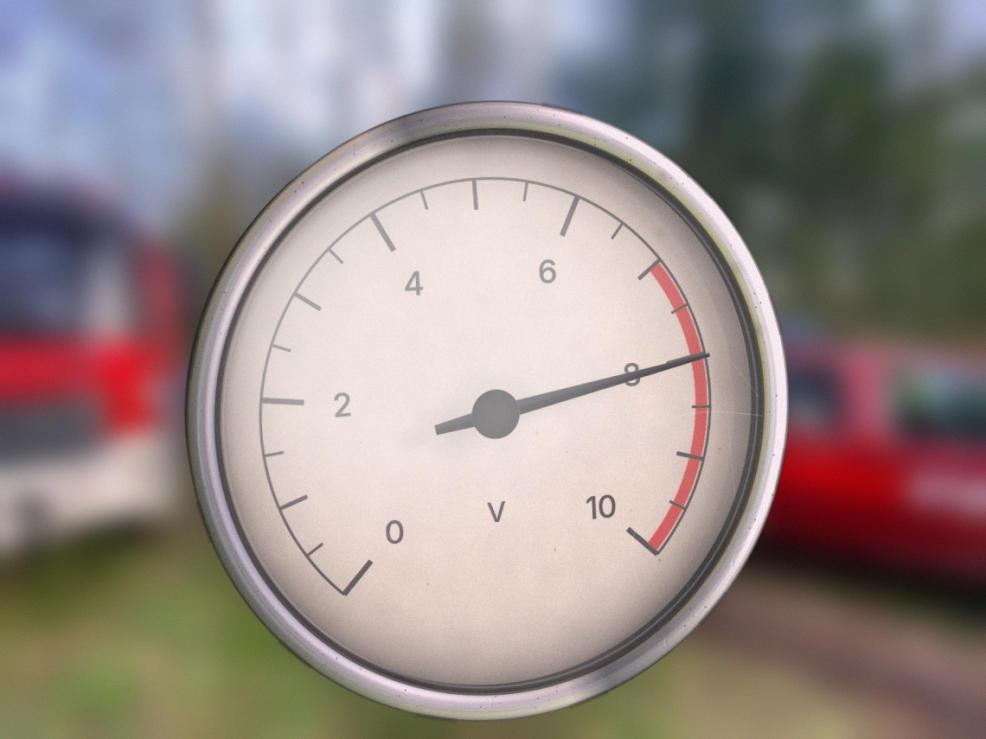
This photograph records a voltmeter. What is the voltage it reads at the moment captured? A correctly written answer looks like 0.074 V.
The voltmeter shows 8 V
